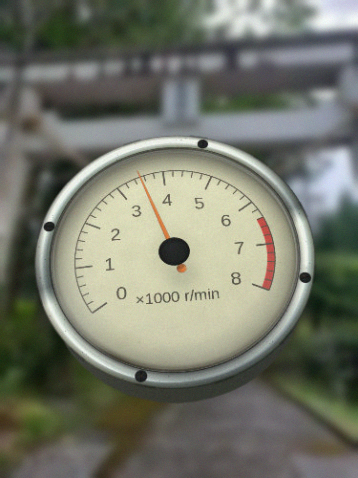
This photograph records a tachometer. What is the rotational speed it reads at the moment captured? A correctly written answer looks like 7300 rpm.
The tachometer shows 3500 rpm
